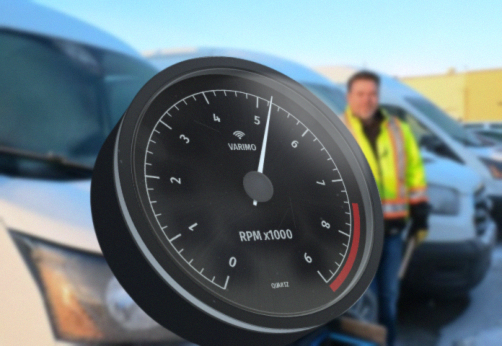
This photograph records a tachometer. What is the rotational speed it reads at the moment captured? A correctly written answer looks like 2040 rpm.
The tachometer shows 5200 rpm
